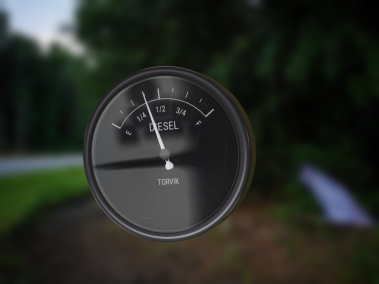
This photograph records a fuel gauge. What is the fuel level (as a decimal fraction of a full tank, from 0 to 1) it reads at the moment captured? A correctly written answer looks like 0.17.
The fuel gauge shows 0.375
